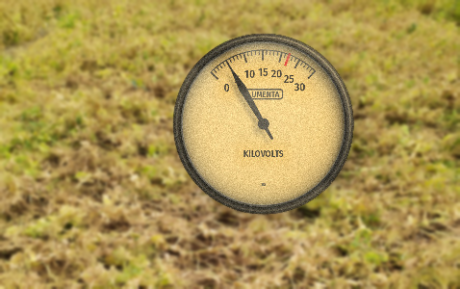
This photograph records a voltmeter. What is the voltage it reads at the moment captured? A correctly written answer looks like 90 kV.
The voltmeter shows 5 kV
